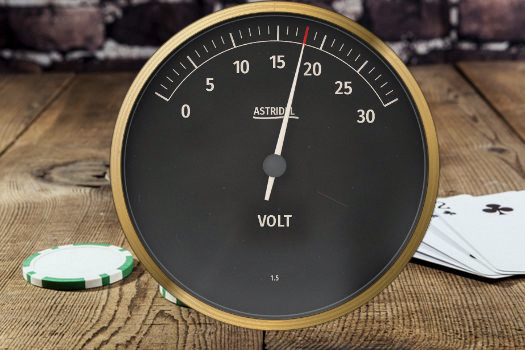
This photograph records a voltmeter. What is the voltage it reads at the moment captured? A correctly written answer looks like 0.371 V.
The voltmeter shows 18 V
